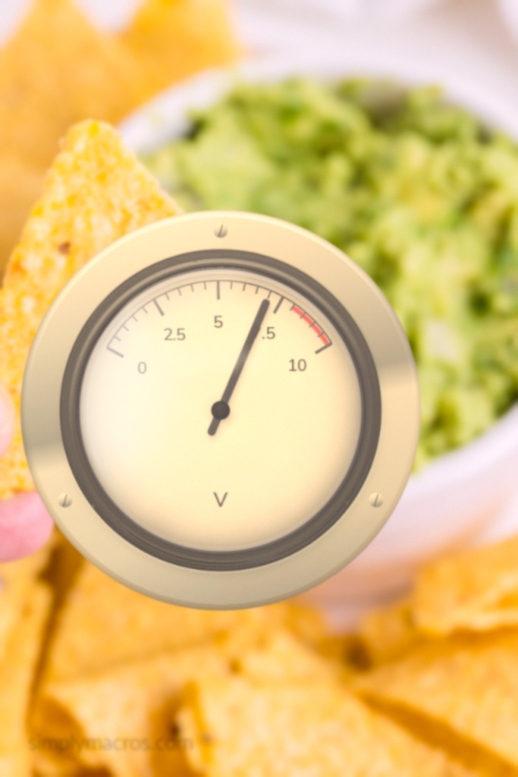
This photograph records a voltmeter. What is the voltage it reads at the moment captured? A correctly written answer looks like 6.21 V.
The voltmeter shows 7 V
